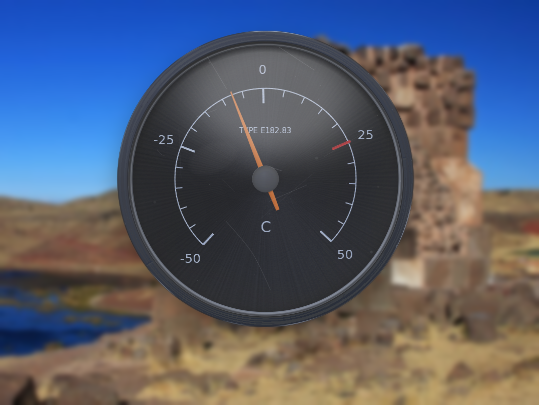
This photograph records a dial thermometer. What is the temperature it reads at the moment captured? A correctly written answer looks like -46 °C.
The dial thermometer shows -7.5 °C
